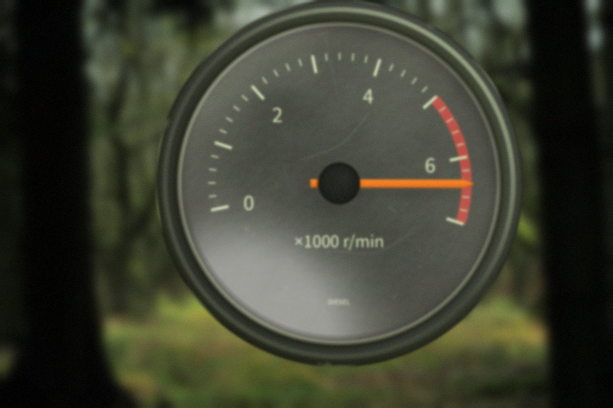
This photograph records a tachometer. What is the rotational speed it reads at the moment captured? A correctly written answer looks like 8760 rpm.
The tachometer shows 6400 rpm
